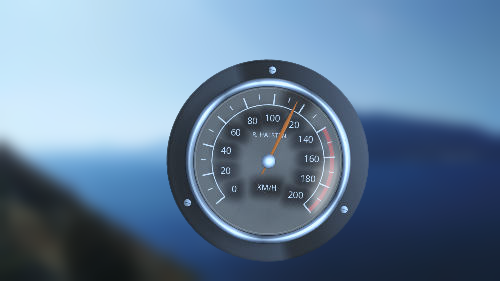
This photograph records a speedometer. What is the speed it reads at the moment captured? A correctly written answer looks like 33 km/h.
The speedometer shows 115 km/h
